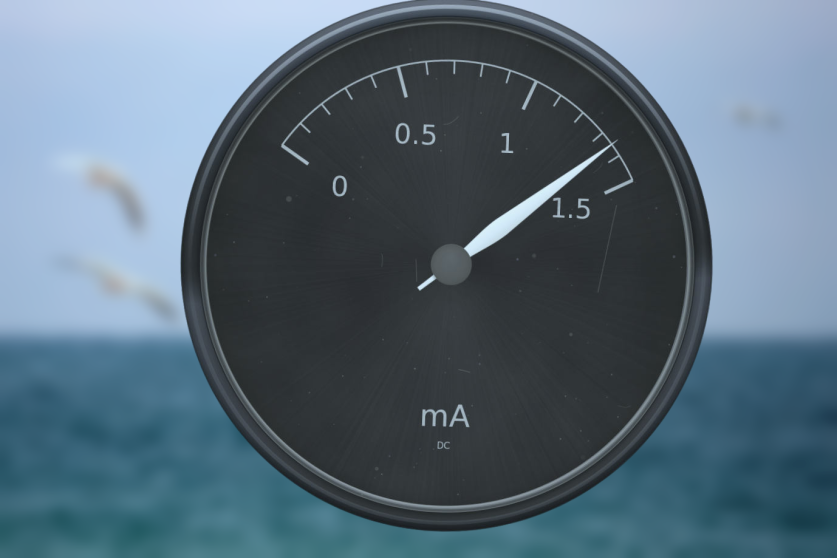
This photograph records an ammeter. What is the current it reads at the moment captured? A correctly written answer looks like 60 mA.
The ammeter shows 1.35 mA
